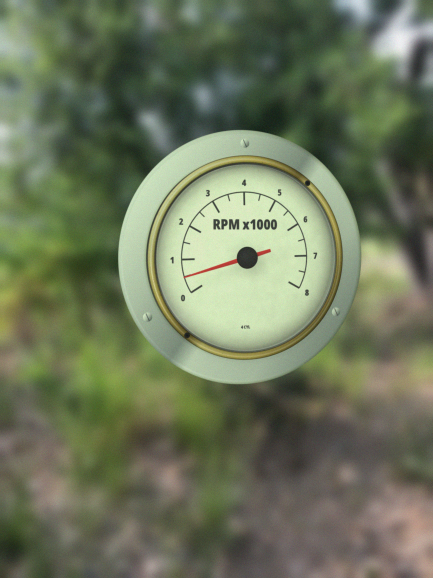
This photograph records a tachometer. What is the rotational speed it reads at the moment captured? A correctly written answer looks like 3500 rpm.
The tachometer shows 500 rpm
